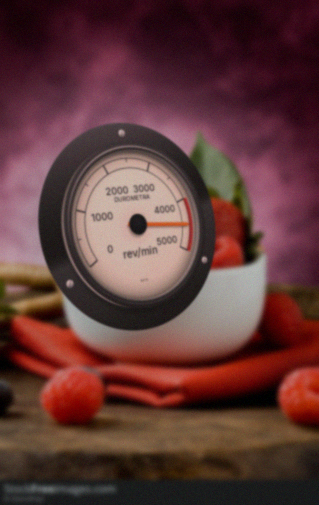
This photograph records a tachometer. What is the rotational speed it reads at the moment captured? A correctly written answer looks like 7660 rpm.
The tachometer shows 4500 rpm
